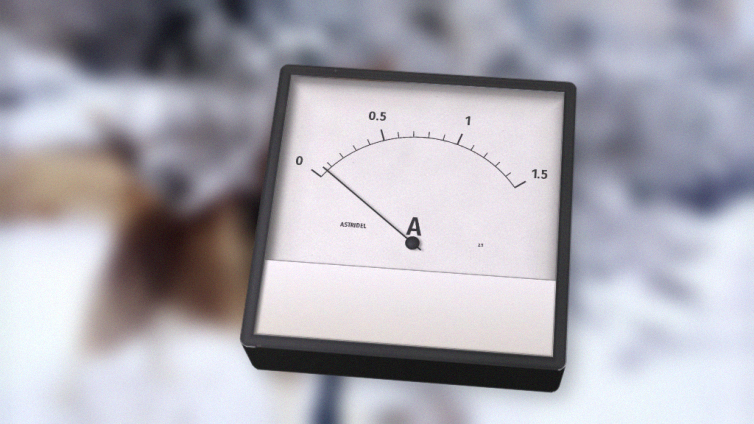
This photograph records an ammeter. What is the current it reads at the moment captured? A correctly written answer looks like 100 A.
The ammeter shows 0.05 A
